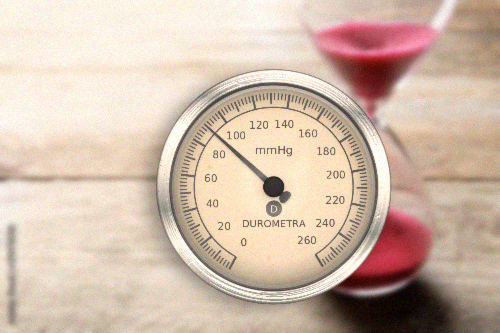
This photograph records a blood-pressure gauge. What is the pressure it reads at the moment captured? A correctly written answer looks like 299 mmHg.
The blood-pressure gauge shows 90 mmHg
